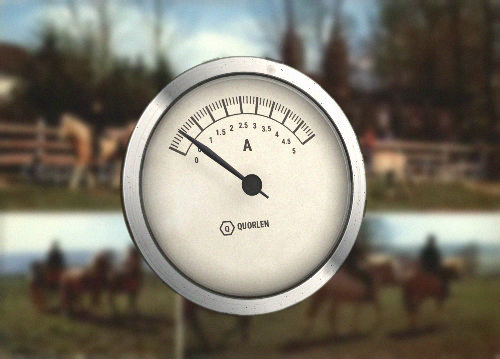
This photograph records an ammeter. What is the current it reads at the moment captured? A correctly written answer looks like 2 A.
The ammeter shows 0.5 A
